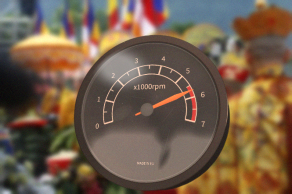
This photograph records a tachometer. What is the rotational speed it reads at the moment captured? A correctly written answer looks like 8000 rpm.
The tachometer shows 5750 rpm
